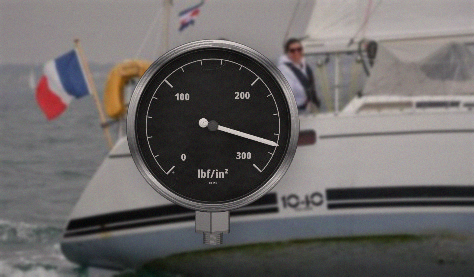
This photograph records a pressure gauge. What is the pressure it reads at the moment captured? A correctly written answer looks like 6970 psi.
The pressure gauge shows 270 psi
